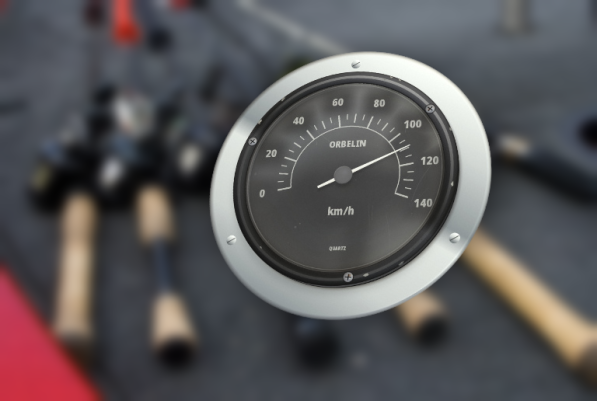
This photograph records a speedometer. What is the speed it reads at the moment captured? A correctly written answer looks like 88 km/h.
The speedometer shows 110 km/h
